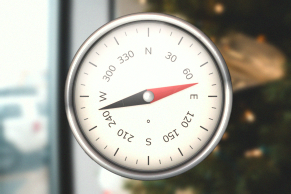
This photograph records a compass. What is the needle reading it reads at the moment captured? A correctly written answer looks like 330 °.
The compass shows 75 °
